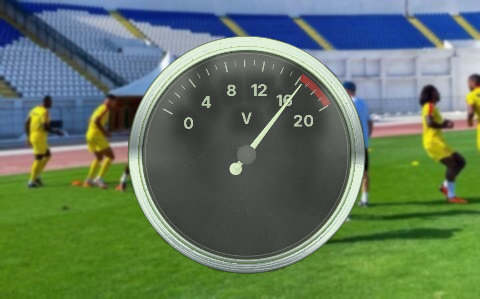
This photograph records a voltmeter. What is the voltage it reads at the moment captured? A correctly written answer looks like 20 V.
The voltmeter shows 16.5 V
